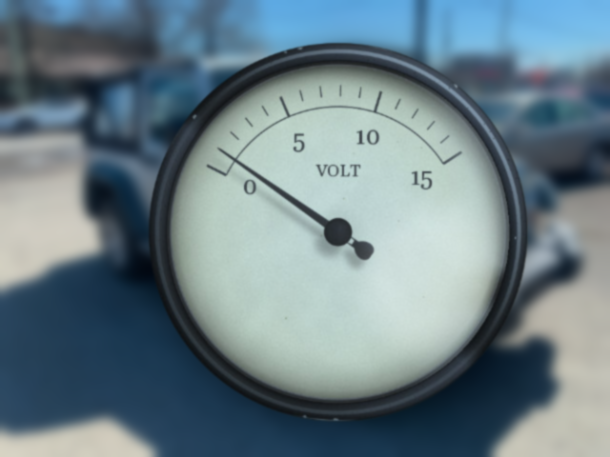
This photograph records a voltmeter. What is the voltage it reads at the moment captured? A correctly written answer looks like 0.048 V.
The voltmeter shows 1 V
